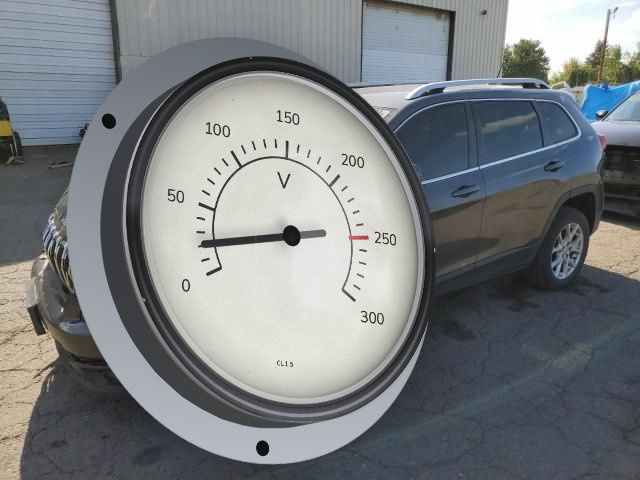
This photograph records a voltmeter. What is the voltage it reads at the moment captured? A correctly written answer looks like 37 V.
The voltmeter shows 20 V
